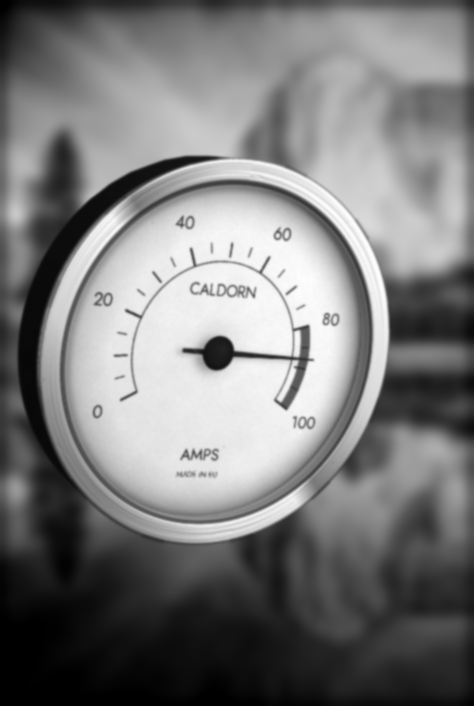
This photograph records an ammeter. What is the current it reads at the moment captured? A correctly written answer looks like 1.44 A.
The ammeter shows 87.5 A
